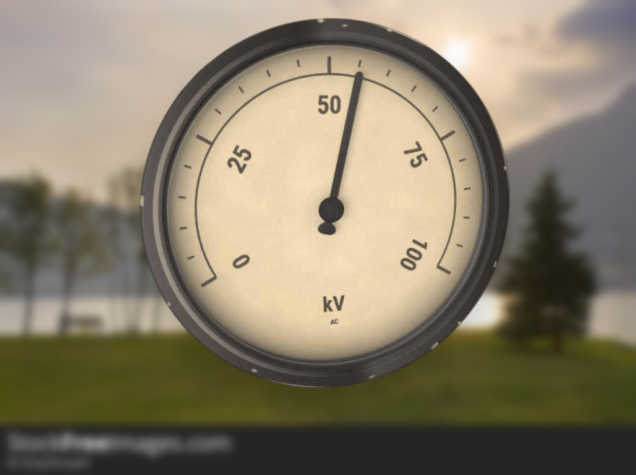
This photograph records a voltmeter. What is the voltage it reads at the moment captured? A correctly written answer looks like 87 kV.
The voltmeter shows 55 kV
